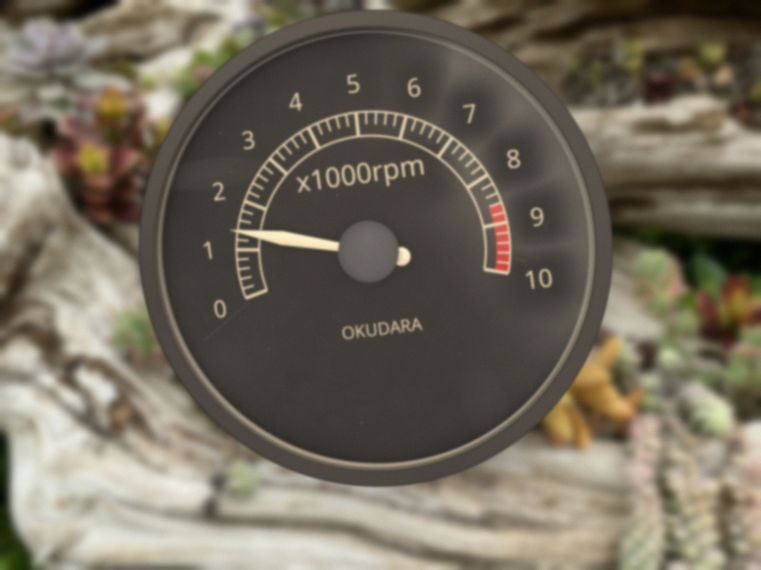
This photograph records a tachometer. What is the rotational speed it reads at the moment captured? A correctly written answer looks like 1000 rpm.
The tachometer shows 1400 rpm
